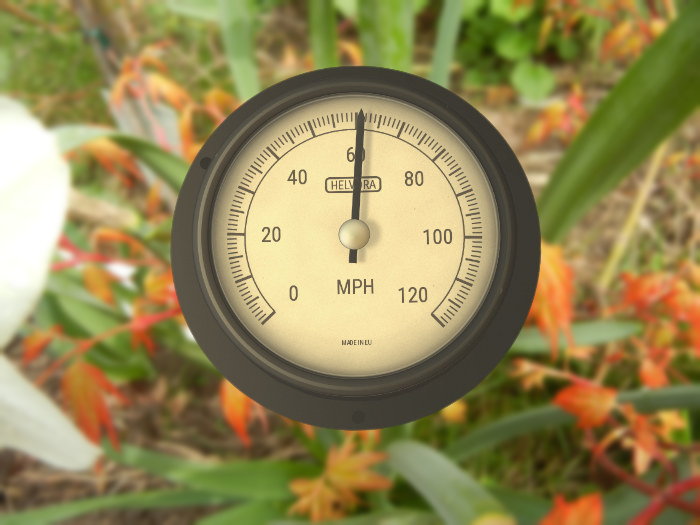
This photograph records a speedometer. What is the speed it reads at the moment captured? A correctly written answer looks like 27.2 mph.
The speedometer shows 61 mph
